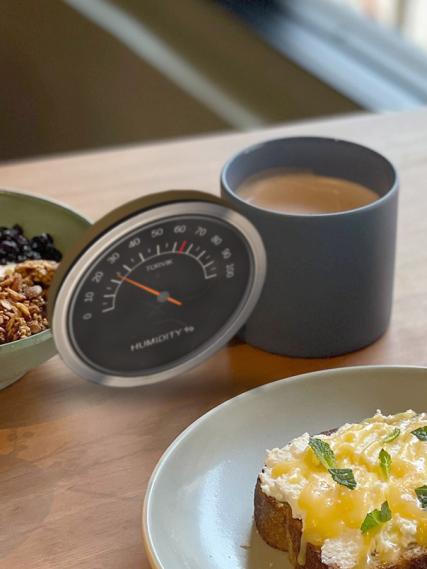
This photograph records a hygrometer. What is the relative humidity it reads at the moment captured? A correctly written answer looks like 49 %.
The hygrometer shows 25 %
